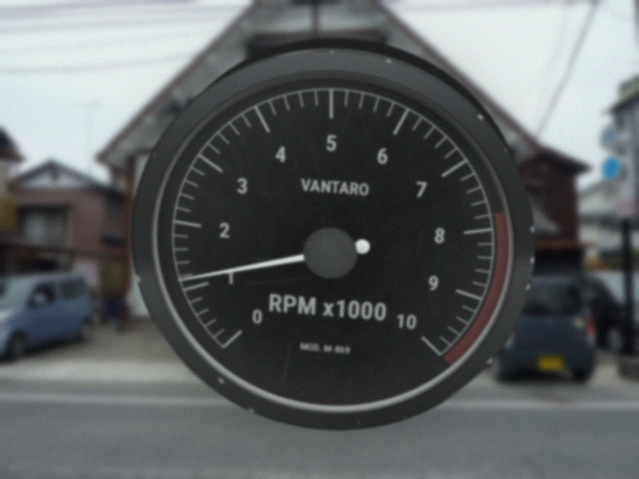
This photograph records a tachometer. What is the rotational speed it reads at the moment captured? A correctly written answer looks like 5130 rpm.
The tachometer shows 1200 rpm
